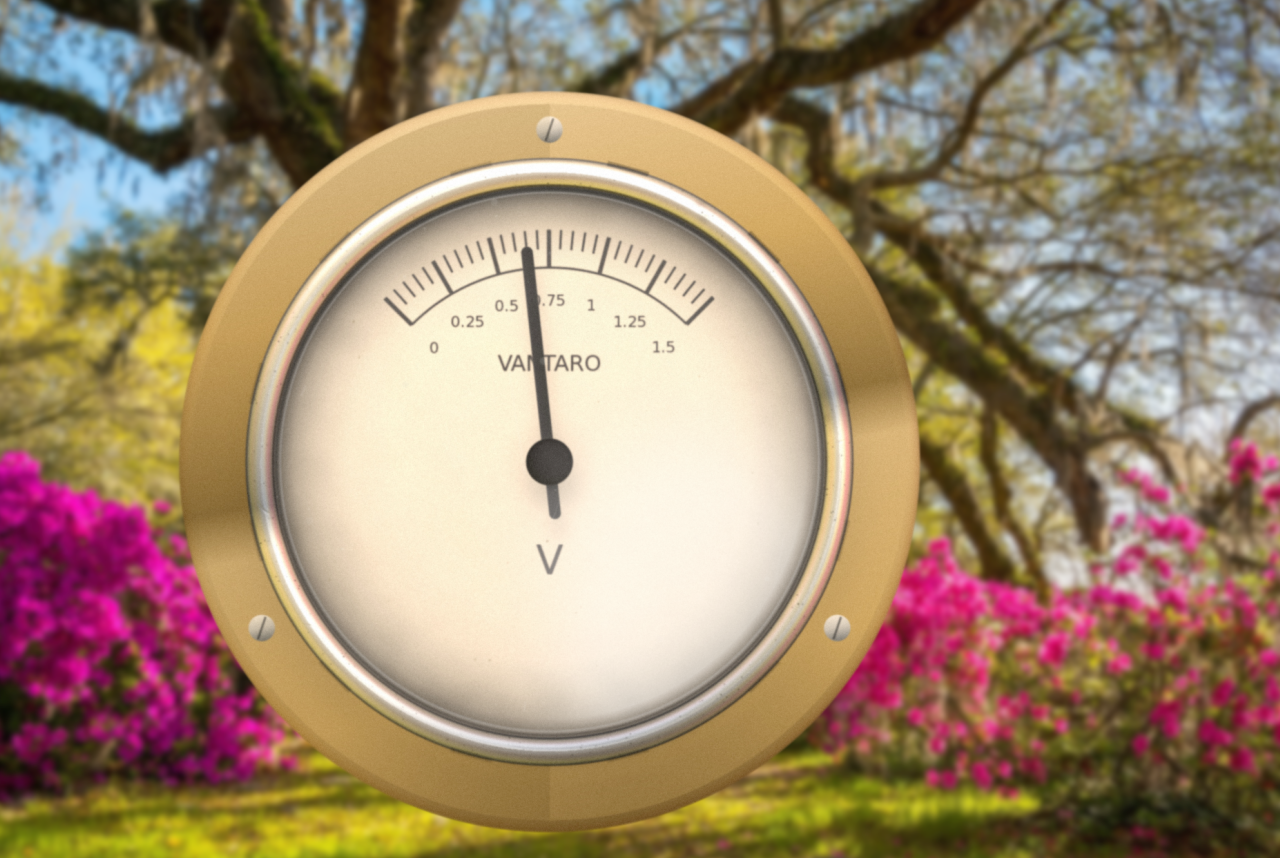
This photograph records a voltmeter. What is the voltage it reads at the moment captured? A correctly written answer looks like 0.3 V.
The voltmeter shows 0.65 V
